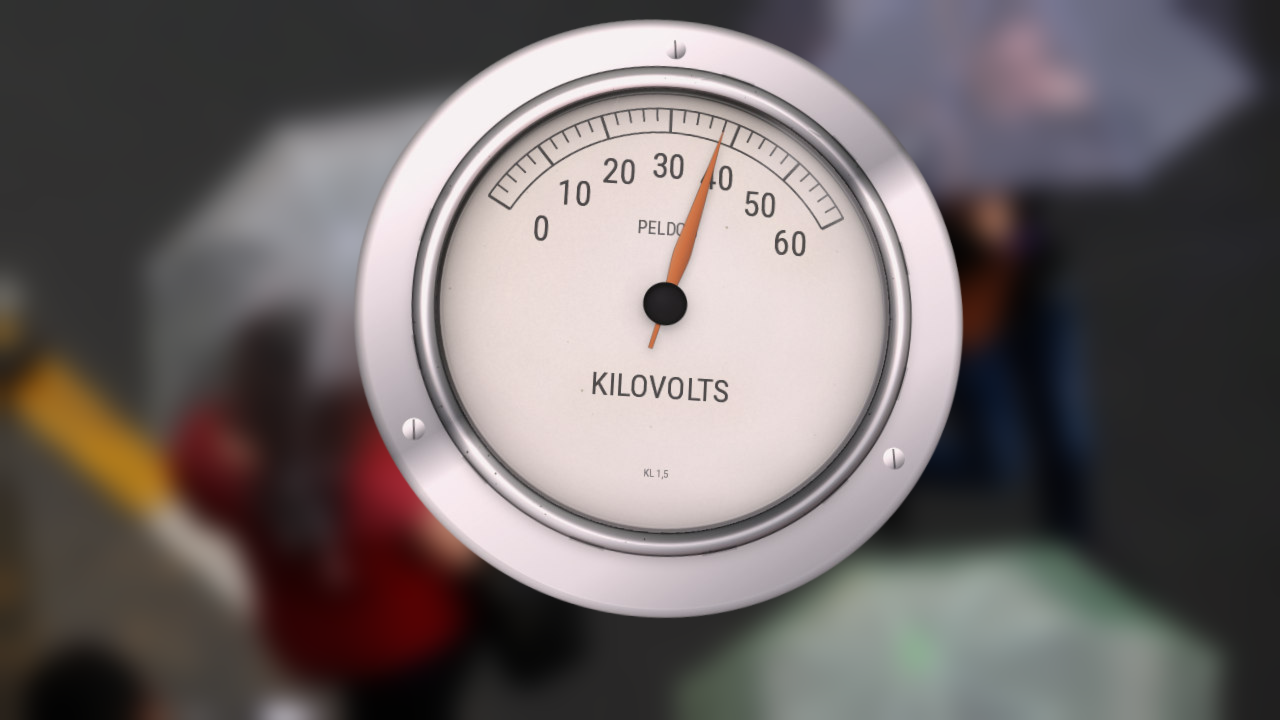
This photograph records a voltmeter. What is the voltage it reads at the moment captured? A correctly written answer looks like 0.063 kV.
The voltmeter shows 38 kV
